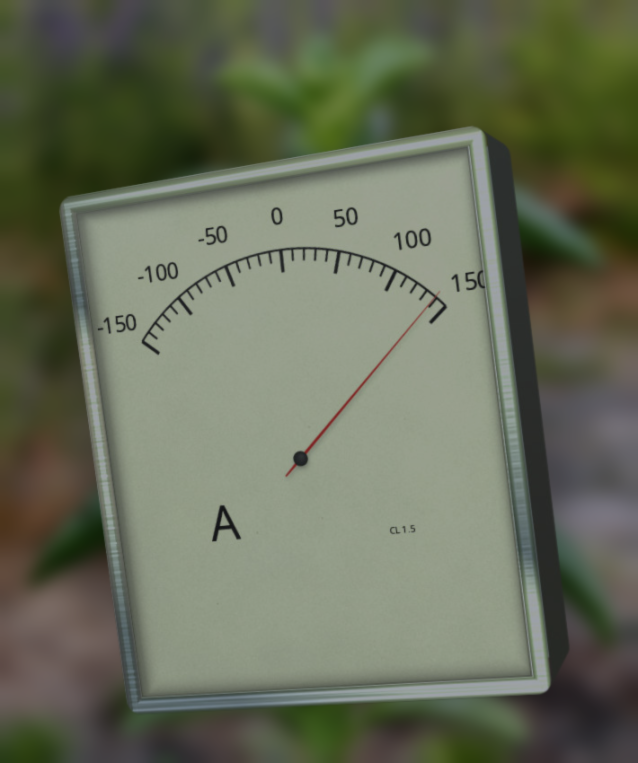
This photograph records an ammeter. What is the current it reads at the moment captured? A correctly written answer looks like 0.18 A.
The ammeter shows 140 A
